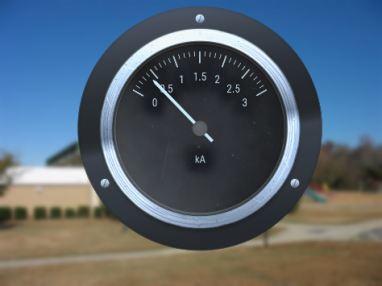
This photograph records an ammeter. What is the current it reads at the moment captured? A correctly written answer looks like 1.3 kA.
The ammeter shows 0.4 kA
